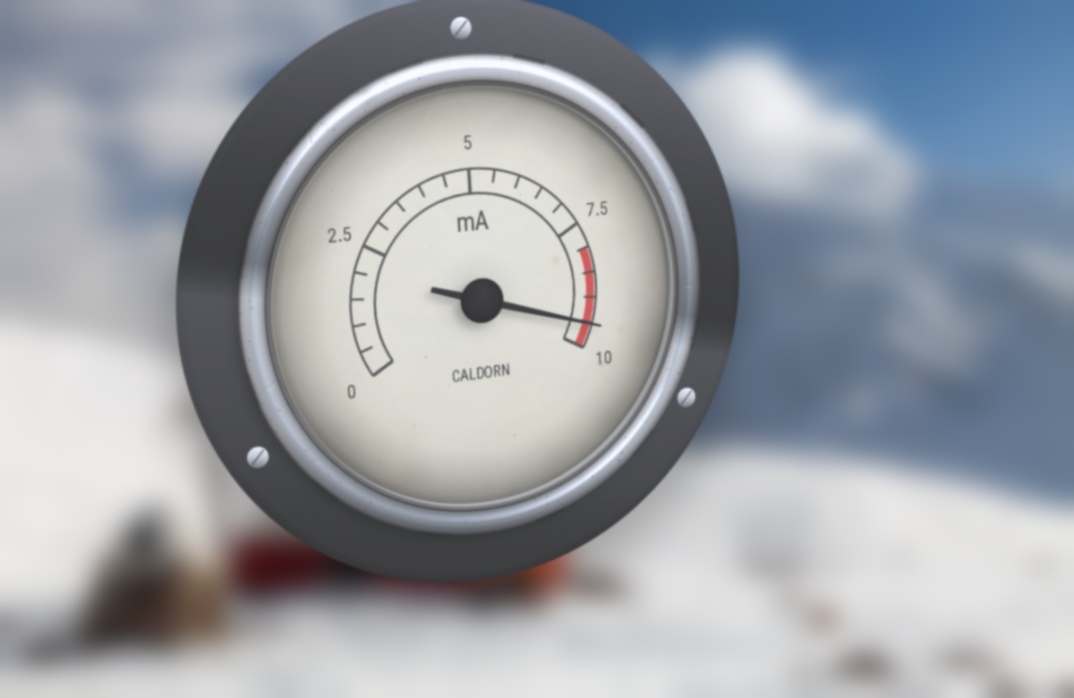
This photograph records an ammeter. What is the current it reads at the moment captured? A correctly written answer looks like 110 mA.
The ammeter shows 9.5 mA
